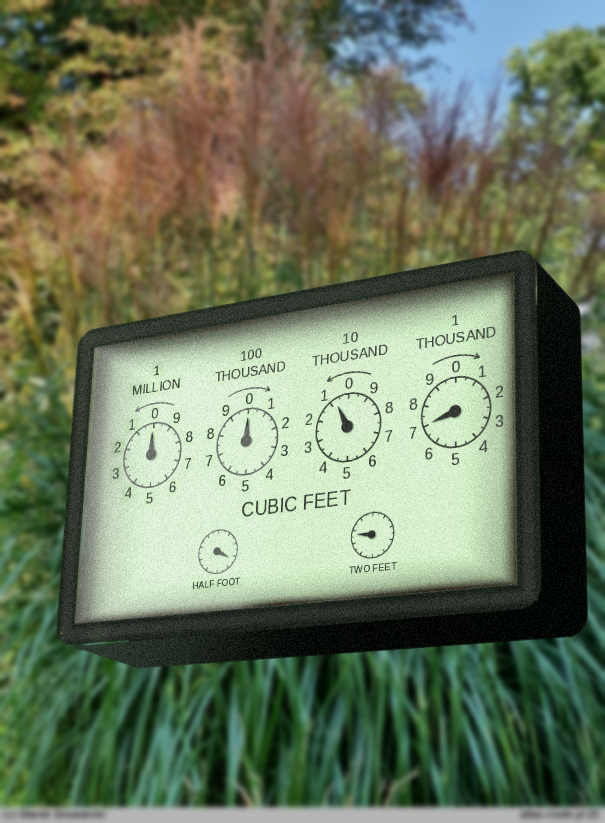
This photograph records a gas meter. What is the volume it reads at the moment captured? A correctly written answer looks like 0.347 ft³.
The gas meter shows 700 ft³
